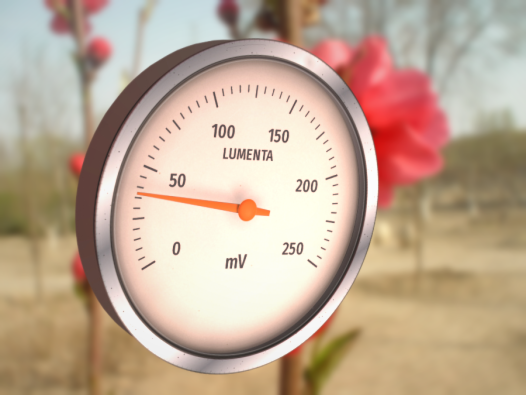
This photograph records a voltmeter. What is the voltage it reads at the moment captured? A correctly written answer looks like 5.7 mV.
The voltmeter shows 37.5 mV
